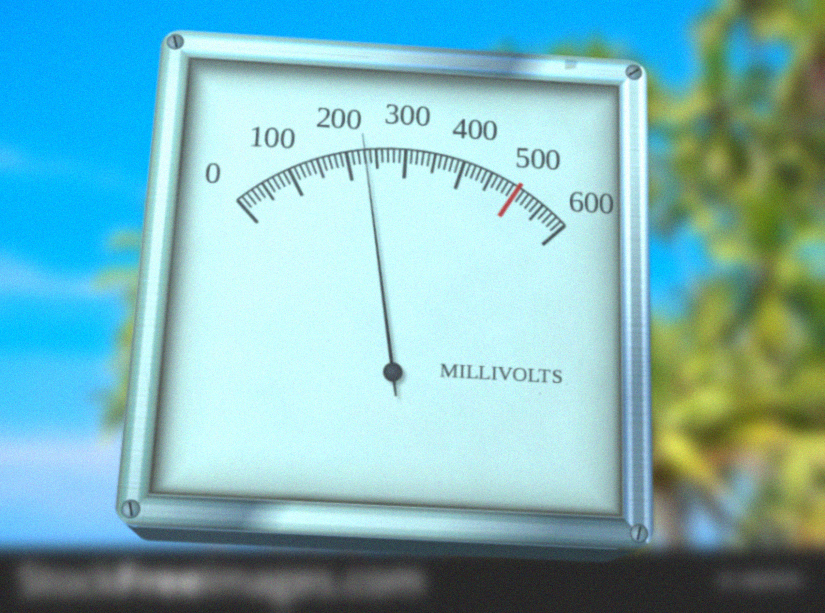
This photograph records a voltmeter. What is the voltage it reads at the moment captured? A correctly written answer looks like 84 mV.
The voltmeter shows 230 mV
